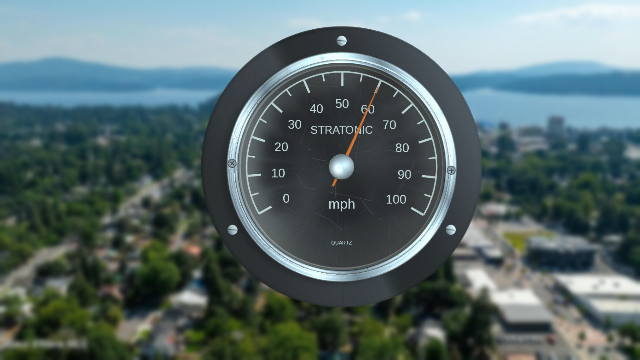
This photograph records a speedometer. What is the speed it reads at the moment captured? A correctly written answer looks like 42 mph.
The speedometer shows 60 mph
